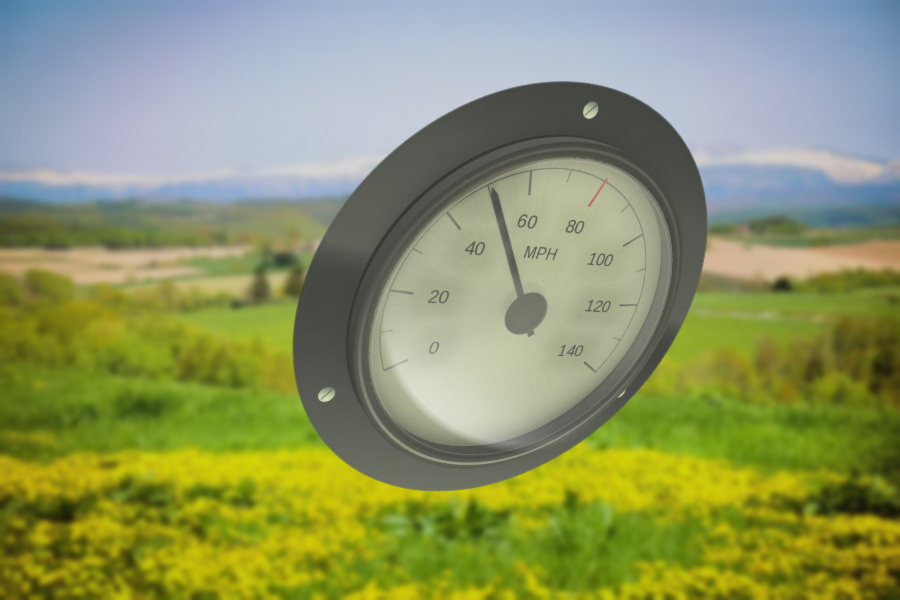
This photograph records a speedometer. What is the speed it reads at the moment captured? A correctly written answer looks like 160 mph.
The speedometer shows 50 mph
